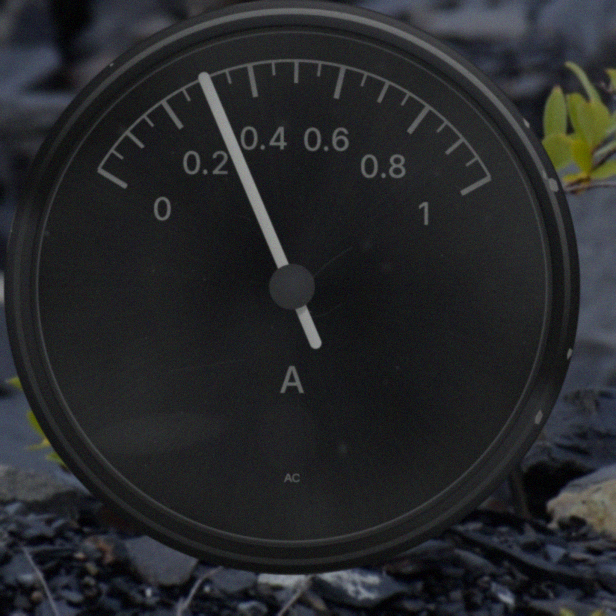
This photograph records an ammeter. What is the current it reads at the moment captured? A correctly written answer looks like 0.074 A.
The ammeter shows 0.3 A
